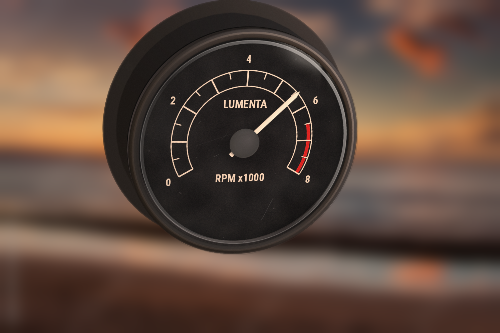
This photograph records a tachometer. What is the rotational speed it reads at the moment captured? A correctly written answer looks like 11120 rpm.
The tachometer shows 5500 rpm
